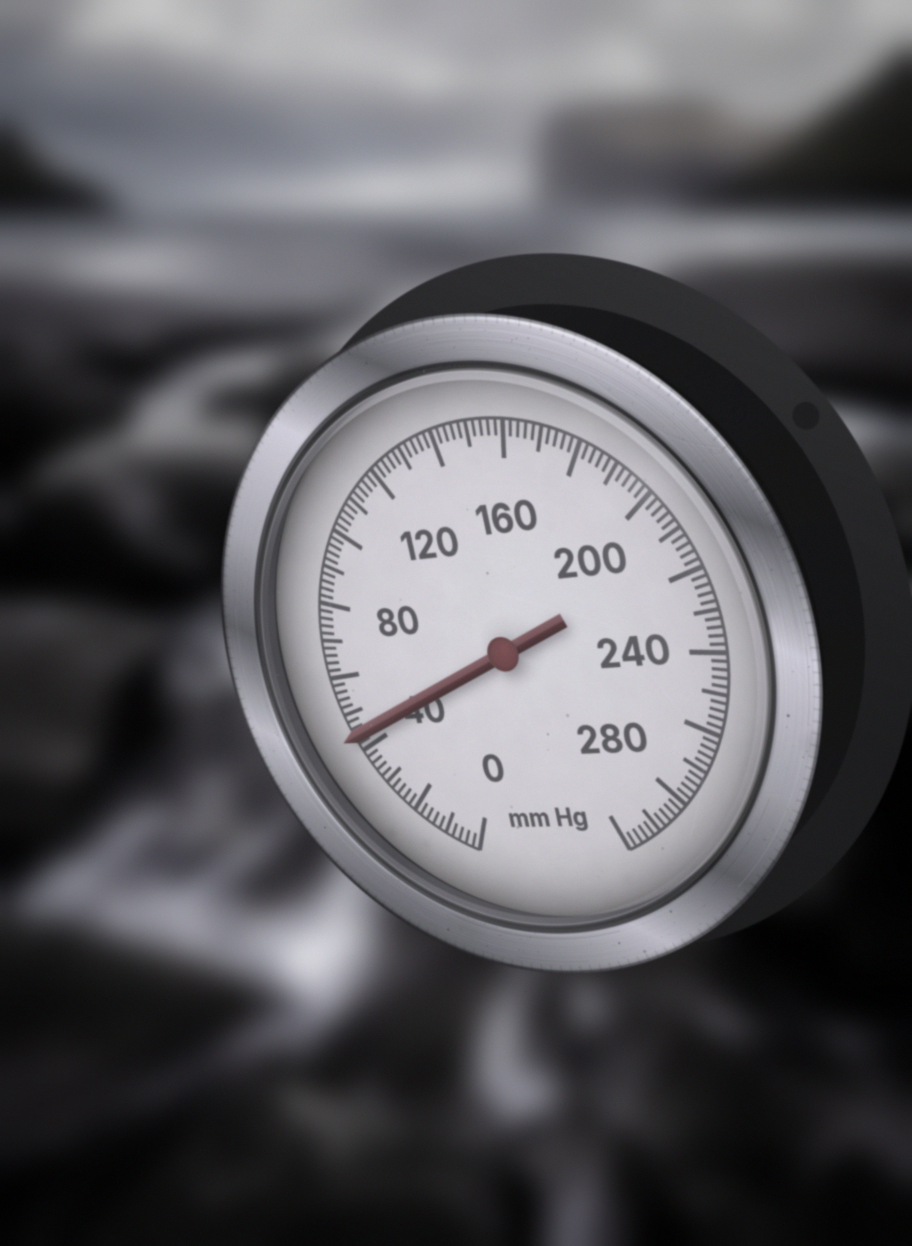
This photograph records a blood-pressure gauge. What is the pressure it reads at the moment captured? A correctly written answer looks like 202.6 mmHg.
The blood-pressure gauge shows 44 mmHg
